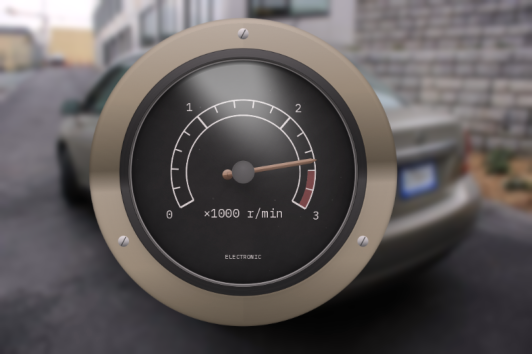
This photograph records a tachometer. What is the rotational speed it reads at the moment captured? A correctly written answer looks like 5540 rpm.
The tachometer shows 2500 rpm
